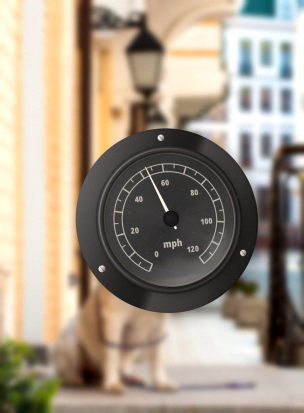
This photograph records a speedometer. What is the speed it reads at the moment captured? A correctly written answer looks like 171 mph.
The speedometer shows 52.5 mph
